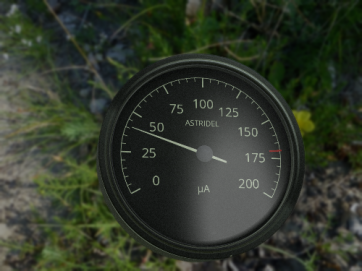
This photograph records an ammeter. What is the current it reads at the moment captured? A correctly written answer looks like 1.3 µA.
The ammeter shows 40 µA
